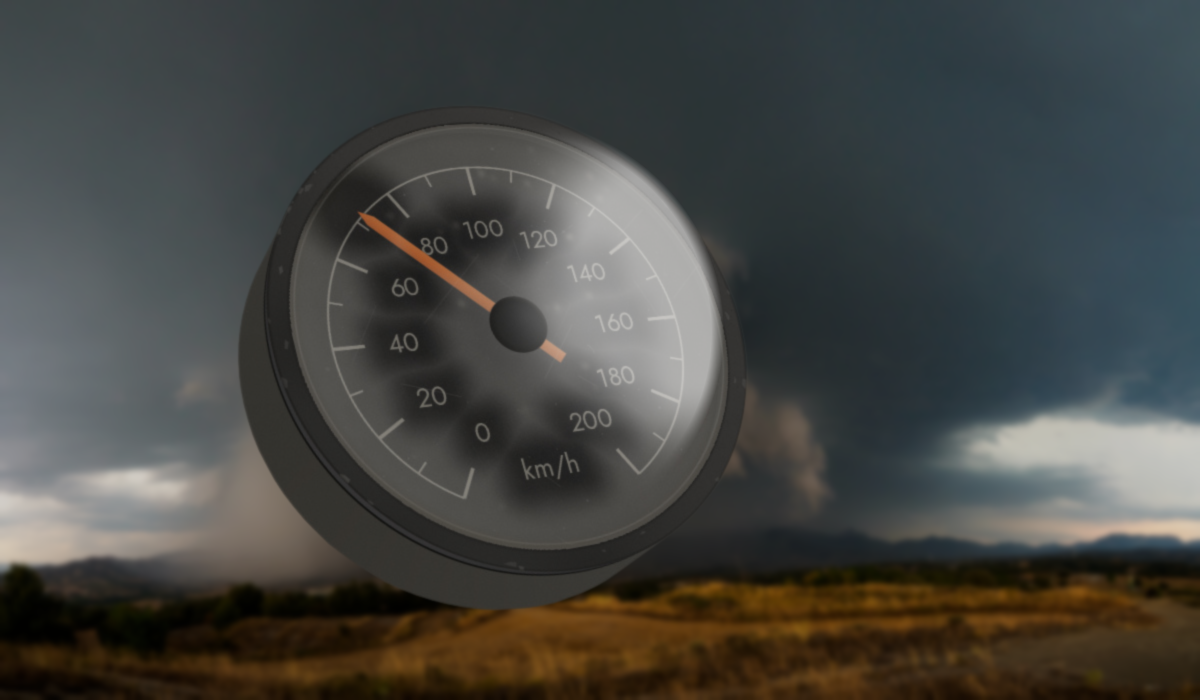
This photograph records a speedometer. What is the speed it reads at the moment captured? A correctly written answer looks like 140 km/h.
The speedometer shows 70 km/h
